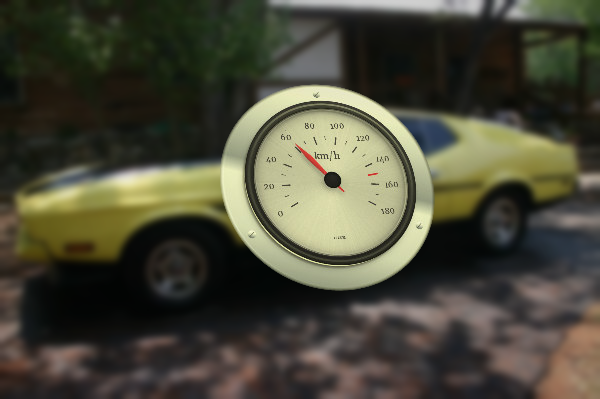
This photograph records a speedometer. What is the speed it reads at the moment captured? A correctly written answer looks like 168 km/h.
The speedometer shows 60 km/h
